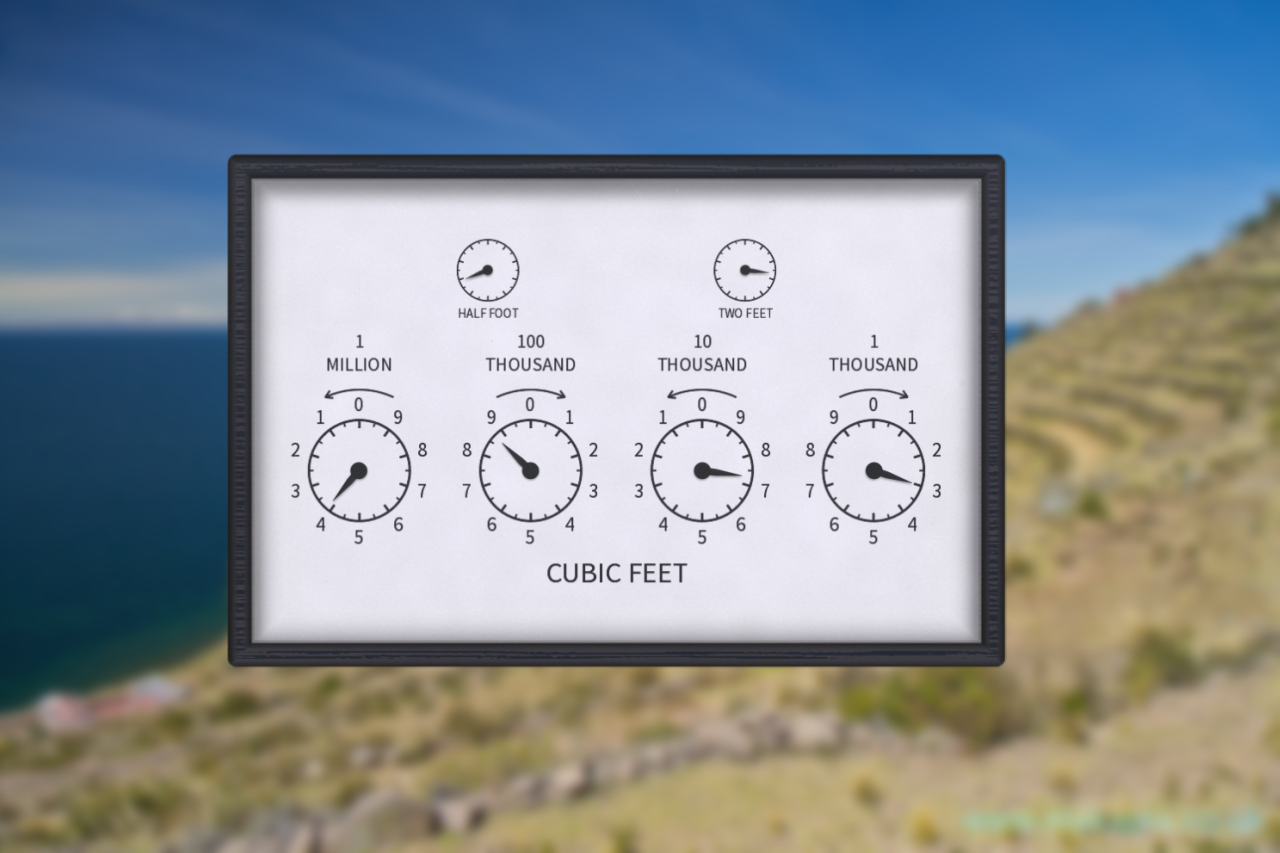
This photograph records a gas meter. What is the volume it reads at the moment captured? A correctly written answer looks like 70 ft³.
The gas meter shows 387300 ft³
